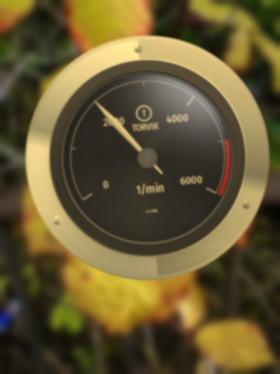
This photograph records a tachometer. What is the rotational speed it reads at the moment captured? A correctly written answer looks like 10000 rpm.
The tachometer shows 2000 rpm
